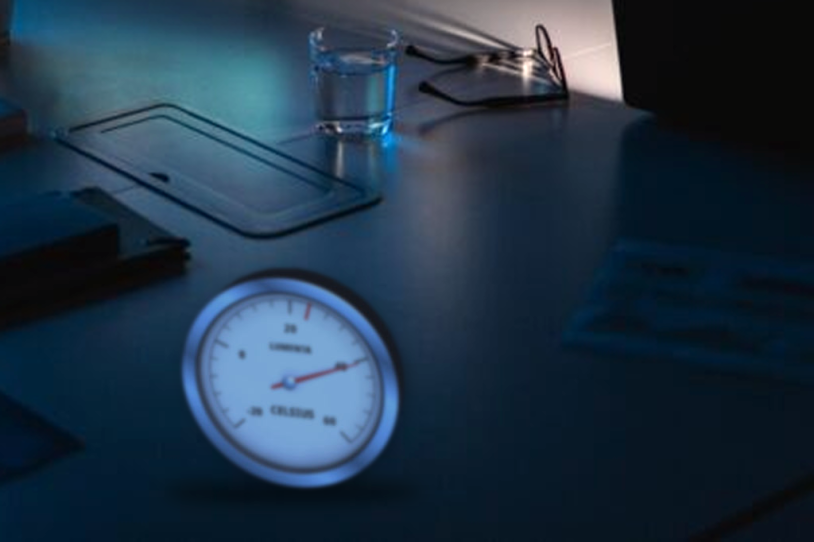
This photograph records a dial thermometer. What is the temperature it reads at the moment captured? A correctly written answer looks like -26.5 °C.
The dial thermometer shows 40 °C
